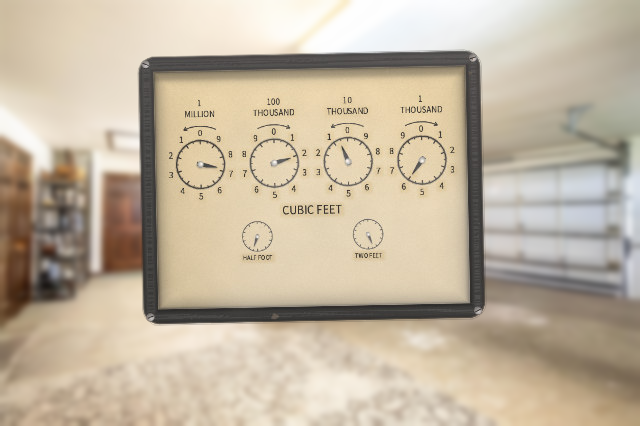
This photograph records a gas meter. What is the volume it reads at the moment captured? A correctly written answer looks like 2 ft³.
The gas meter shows 720600 ft³
